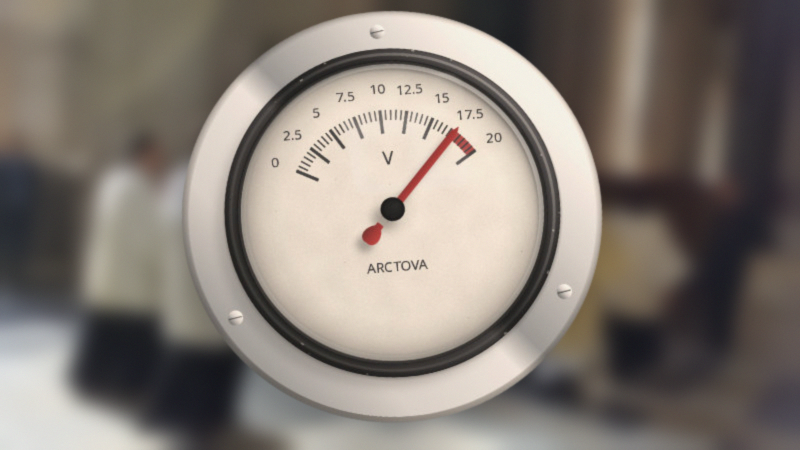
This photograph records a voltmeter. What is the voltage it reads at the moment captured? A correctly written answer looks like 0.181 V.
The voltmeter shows 17.5 V
